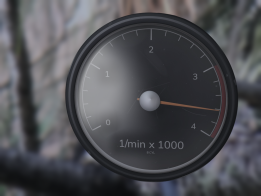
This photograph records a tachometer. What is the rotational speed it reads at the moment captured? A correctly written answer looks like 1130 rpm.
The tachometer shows 3600 rpm
